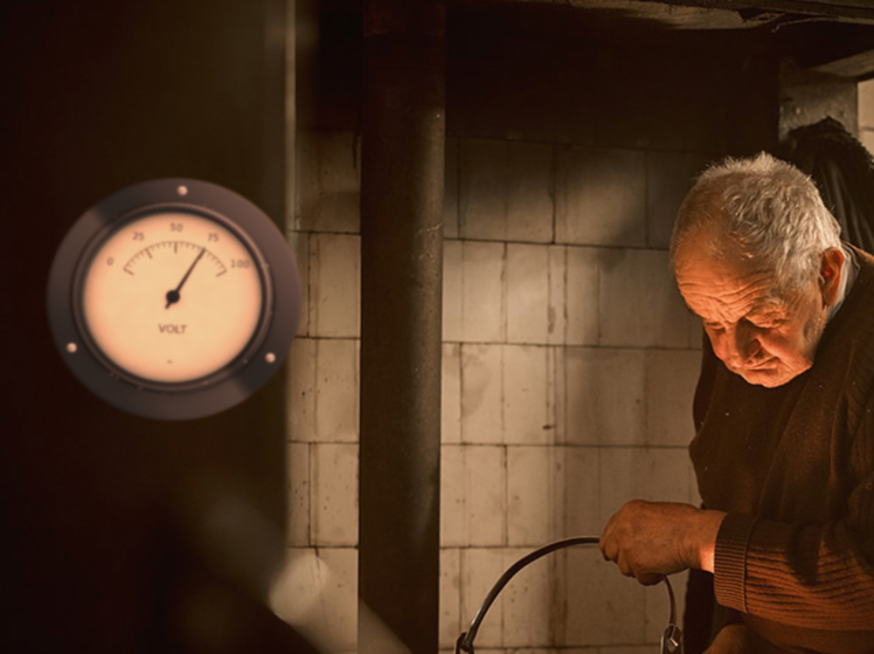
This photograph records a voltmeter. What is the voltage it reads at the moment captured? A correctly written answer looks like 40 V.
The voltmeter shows 75 V
